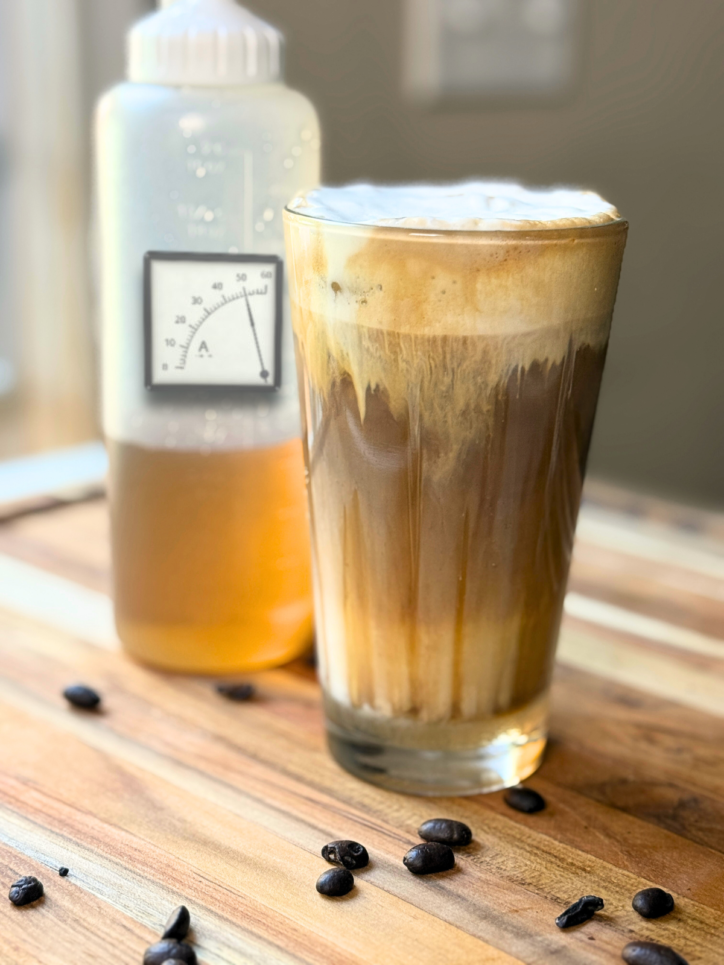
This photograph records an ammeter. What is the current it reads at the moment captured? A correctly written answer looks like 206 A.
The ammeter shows 50 A
